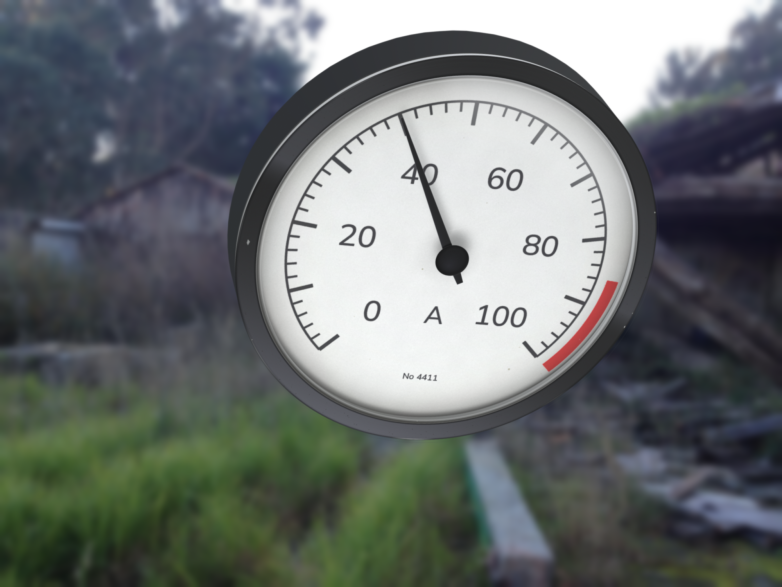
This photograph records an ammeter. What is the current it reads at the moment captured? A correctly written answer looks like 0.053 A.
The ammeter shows 40 A
